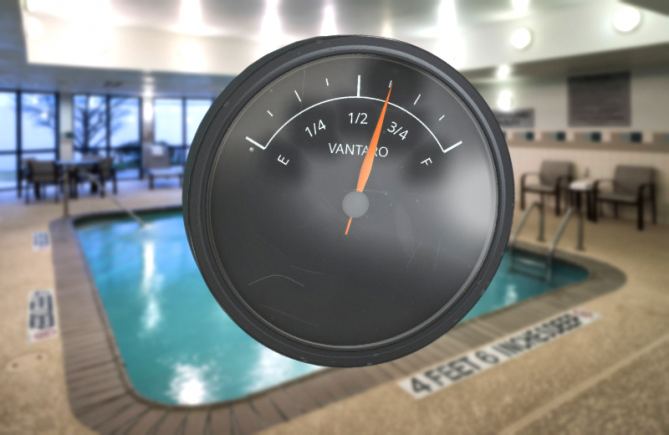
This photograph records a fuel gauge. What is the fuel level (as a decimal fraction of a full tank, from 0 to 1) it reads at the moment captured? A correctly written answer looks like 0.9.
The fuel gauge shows 0.625
